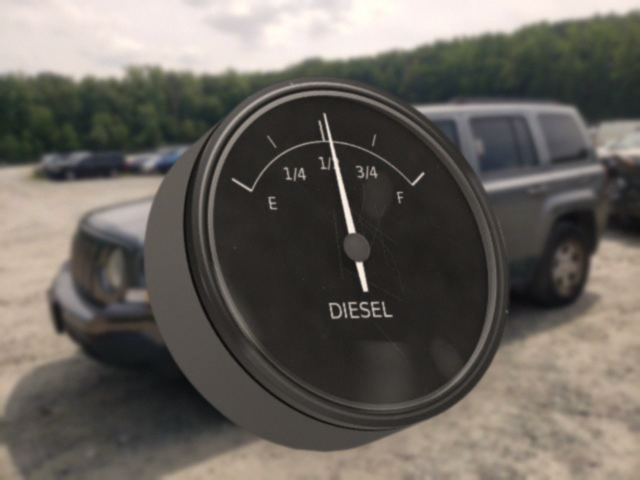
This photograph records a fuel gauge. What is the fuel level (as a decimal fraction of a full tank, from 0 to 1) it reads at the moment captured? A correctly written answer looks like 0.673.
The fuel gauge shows 0.5
